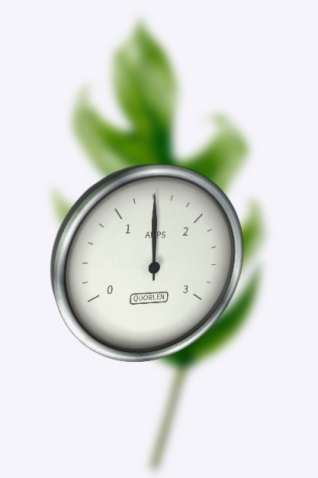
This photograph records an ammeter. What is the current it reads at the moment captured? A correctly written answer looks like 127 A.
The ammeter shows 1.4 A
